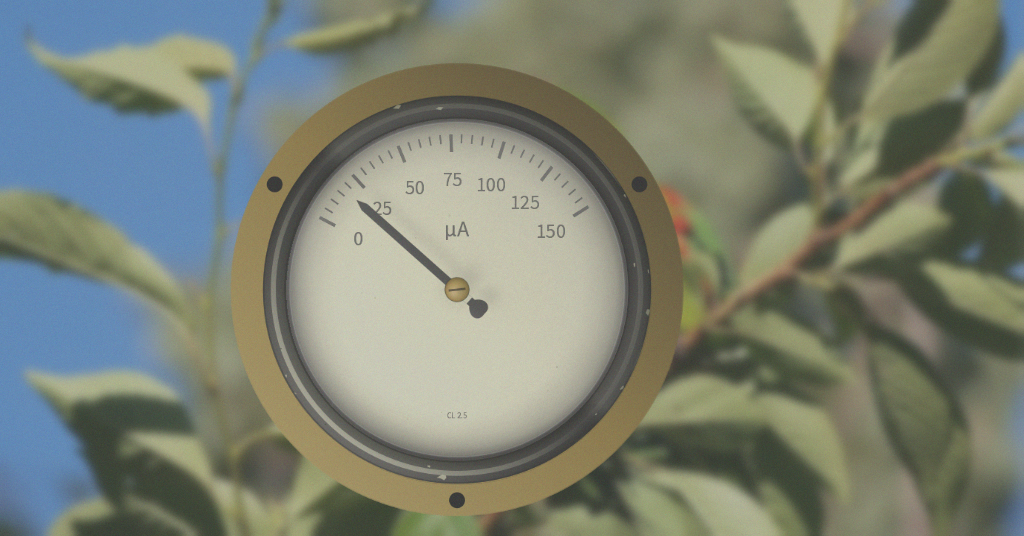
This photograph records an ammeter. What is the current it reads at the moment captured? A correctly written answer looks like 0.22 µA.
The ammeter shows 17.5 µA
